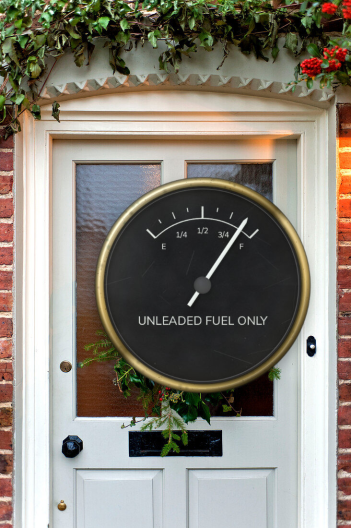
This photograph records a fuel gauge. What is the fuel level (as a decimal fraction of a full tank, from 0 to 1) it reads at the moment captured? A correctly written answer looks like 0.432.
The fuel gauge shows 0.875
